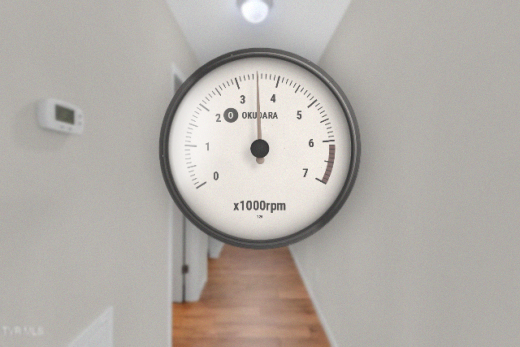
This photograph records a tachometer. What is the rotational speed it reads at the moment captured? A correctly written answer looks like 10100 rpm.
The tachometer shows 3500 rpm
